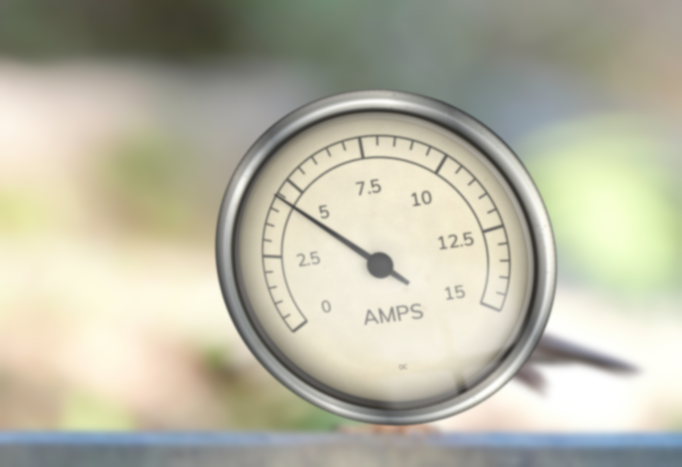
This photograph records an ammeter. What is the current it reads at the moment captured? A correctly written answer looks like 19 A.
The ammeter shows 4.5 A
